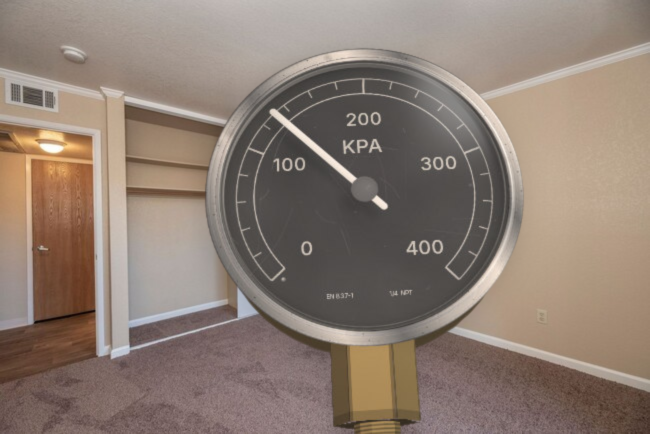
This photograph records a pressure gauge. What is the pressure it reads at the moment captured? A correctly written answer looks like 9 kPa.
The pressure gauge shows 130 kPa
